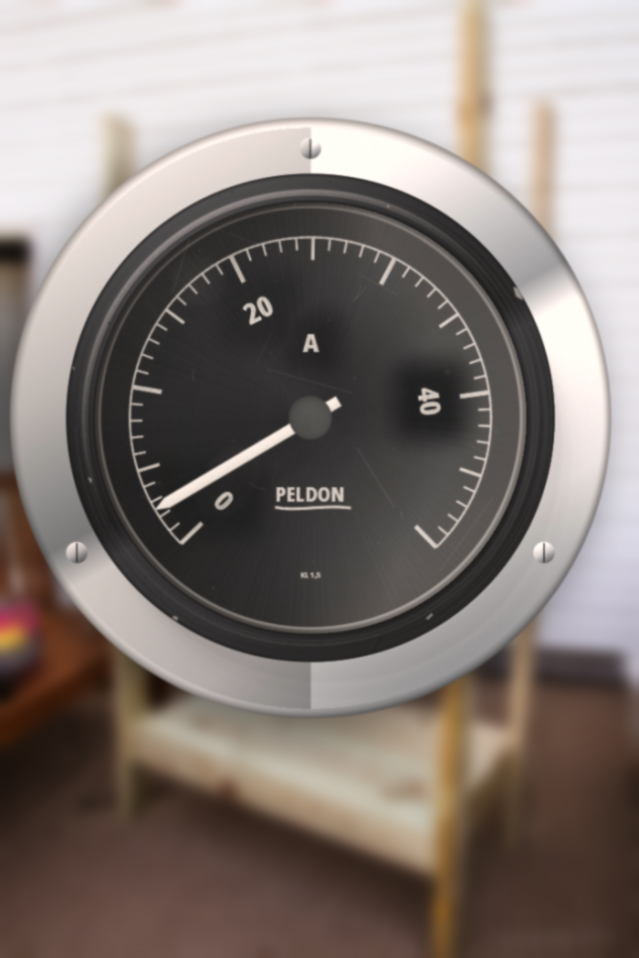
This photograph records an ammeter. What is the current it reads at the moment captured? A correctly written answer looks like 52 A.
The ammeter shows 2.5 A
